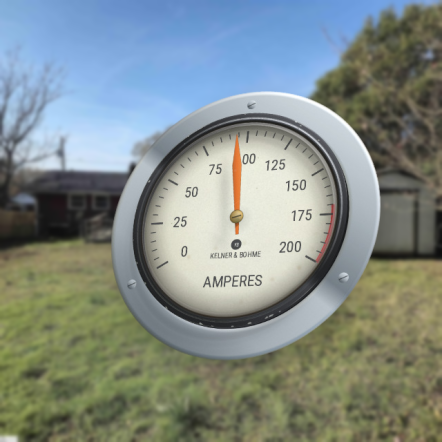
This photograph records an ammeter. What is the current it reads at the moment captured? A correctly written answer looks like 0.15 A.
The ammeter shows 95 A
